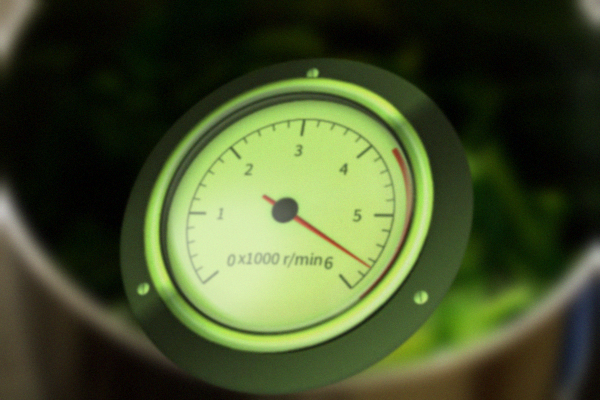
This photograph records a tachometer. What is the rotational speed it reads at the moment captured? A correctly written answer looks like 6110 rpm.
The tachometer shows 5700 rpm
